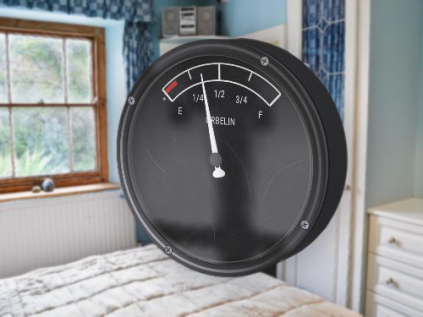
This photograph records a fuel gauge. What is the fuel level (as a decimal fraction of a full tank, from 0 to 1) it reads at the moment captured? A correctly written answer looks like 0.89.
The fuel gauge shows 0.375
